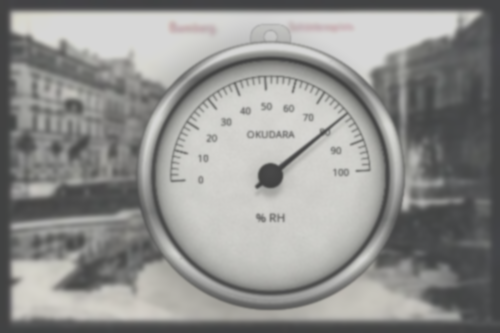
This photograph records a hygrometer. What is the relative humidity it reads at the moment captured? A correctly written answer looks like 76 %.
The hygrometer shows 80 %
